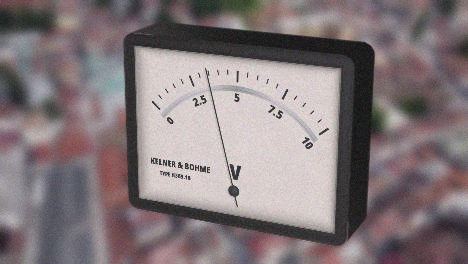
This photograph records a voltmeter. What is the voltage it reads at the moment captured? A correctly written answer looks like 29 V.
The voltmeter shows 3.5 V
